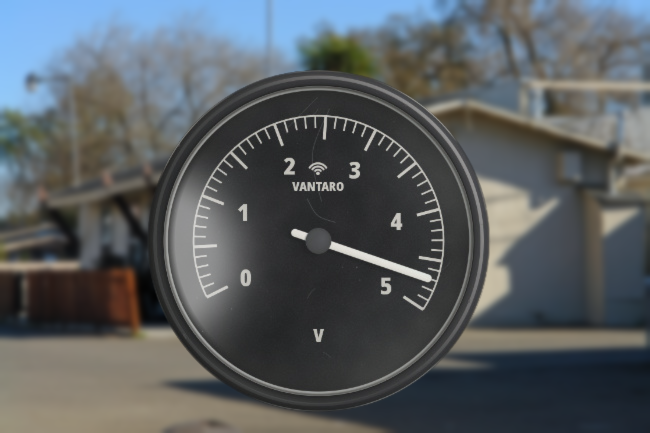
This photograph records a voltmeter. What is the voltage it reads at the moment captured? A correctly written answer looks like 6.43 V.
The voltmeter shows 4.7 V
